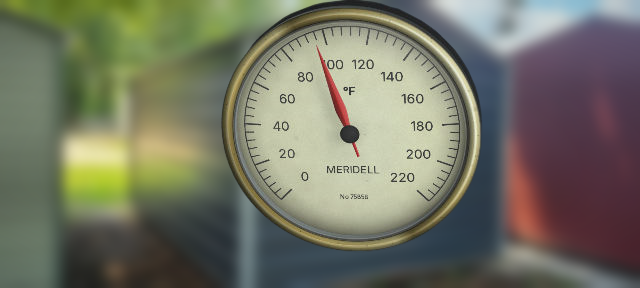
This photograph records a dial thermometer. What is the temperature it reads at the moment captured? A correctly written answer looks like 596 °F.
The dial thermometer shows 96 °F
